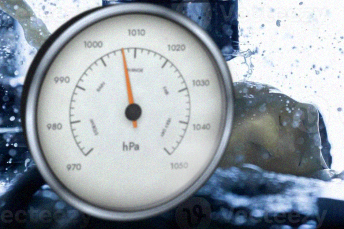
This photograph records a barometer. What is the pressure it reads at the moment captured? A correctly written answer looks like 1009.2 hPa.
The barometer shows 1006 hPa
